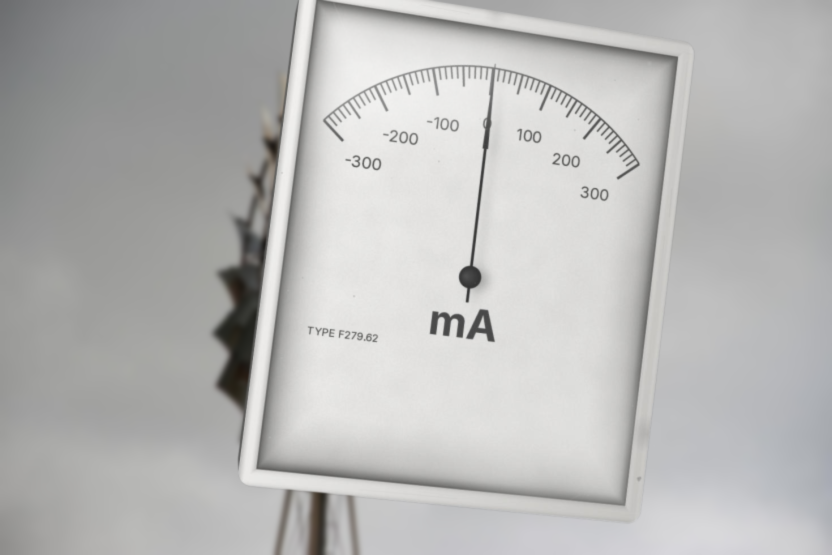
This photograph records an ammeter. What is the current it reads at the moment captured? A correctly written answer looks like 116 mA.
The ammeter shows 0 mA
